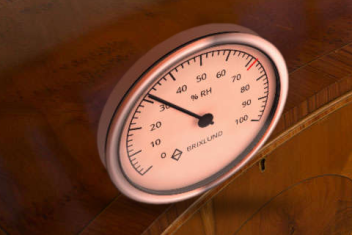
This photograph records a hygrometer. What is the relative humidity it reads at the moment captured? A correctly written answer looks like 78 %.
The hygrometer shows 32 %
